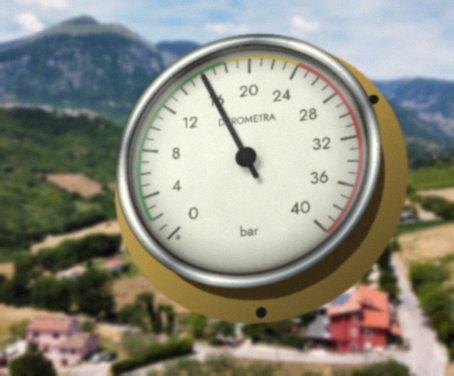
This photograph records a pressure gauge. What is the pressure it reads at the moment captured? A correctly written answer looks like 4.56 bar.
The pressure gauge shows 16 bar
